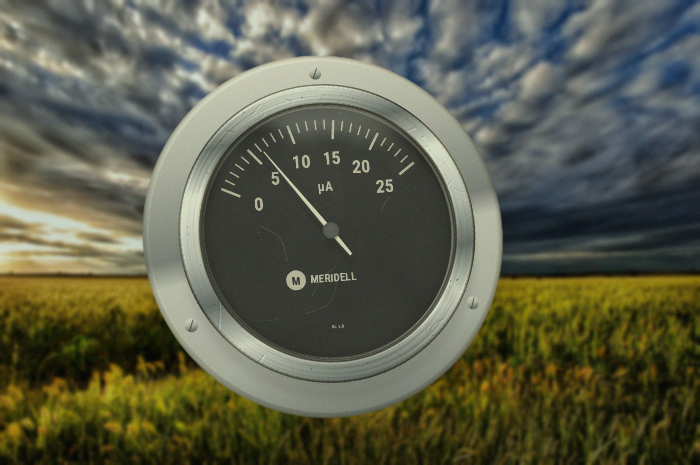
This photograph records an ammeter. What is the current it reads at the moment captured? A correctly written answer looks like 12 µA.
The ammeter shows 6 µA
